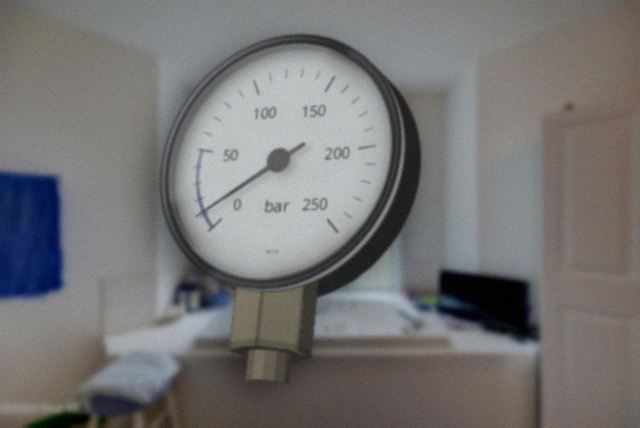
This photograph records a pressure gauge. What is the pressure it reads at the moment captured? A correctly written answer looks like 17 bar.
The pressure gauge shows 10 bar
